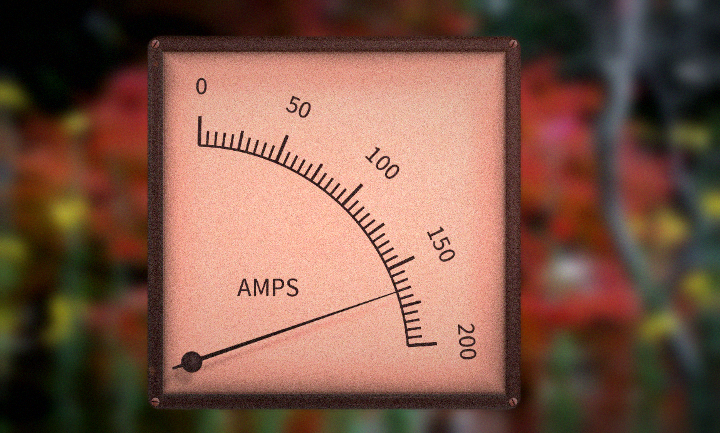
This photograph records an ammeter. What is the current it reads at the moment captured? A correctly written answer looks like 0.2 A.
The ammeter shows 165 A
